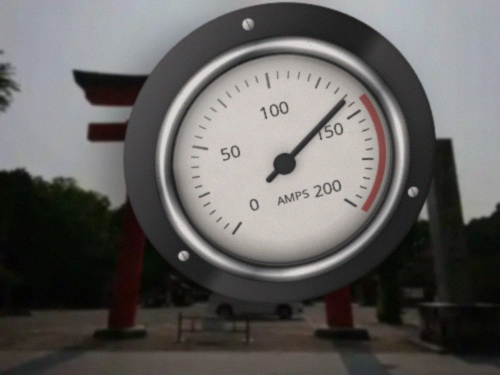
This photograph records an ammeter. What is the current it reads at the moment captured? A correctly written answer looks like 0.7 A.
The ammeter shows 140 A
